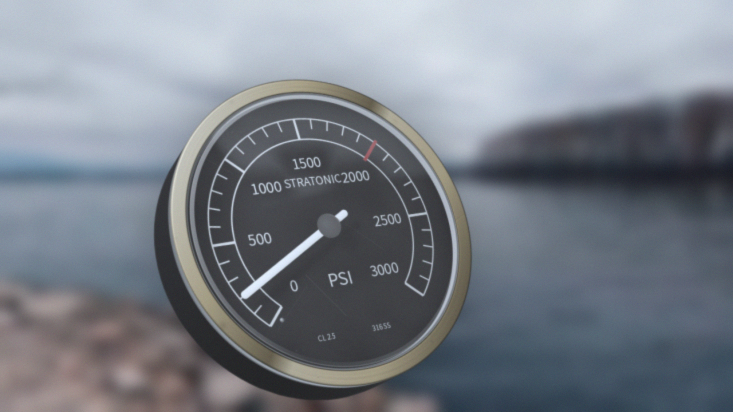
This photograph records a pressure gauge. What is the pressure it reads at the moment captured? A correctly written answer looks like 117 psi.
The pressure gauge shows 200 psi
